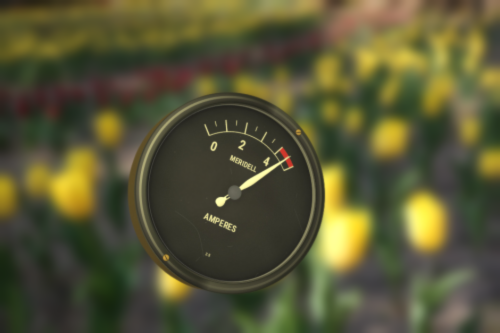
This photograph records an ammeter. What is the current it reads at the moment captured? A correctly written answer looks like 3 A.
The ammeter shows 4.5 A
